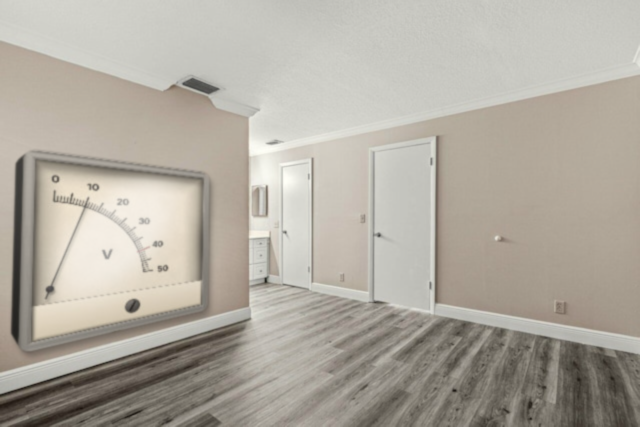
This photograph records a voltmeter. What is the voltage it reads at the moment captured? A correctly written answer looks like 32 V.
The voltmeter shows 10 V
